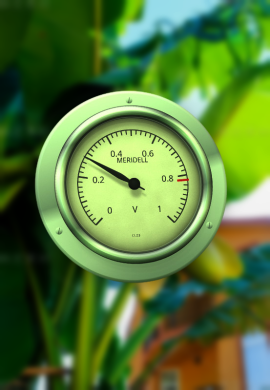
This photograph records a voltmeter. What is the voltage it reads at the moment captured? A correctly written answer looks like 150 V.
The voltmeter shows 0.28 V
